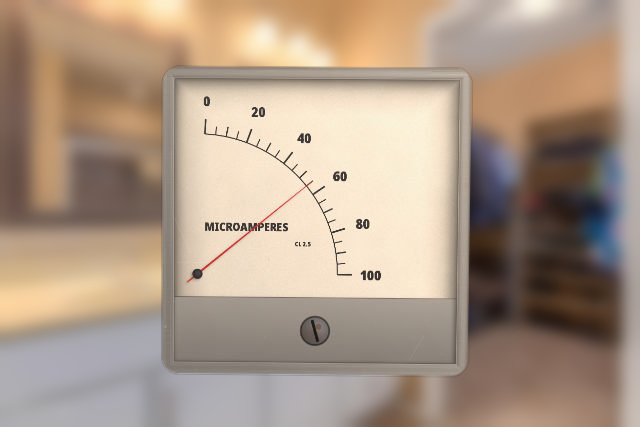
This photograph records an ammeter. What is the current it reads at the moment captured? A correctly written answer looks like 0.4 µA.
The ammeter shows 55 µA
